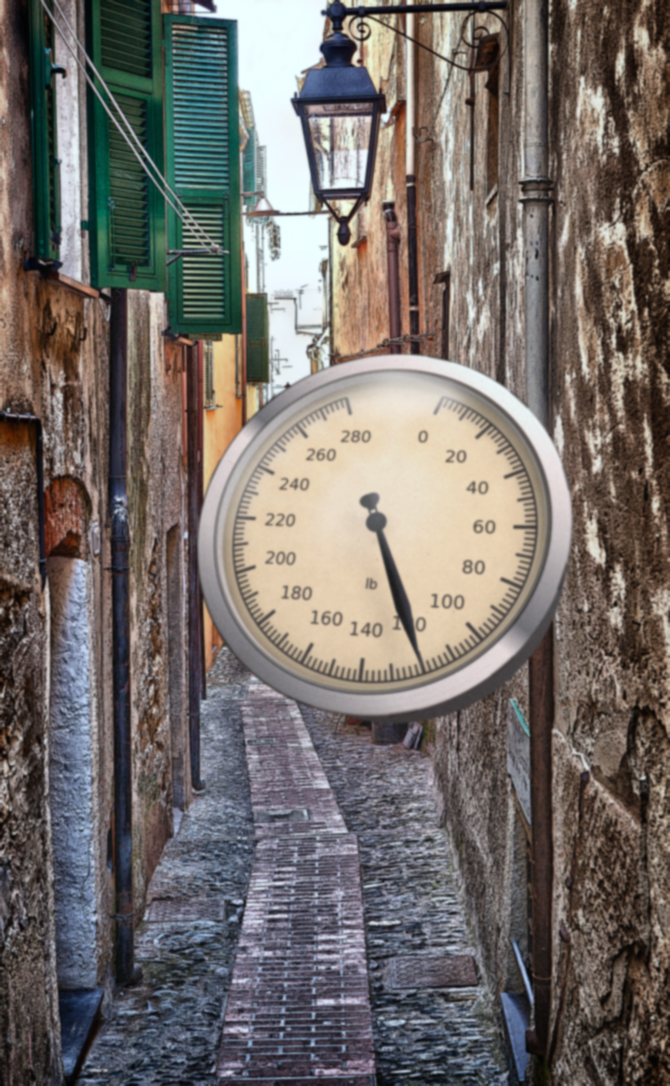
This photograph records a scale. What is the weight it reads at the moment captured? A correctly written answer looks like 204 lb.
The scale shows 120 lb
